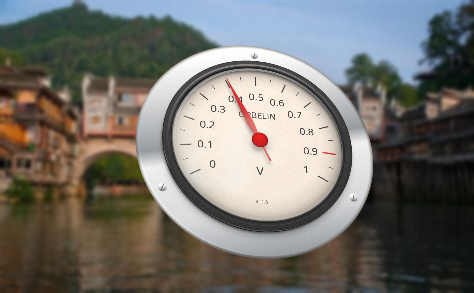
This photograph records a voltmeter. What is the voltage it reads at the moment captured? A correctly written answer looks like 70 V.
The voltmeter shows 0.4 V
